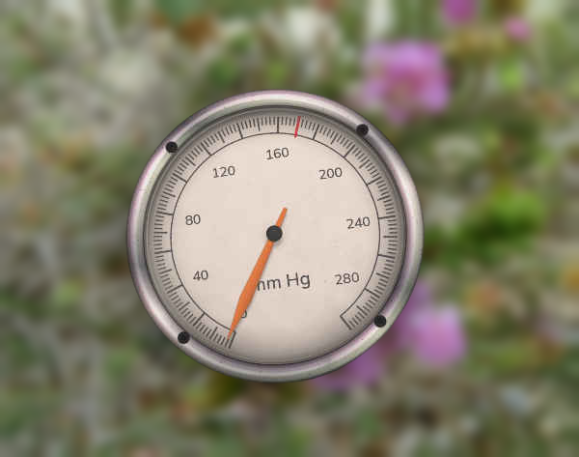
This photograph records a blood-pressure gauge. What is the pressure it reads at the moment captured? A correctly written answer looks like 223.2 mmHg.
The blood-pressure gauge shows 2 mmHg
